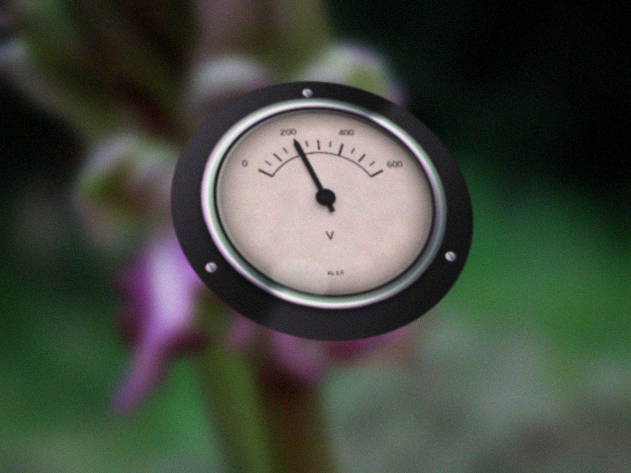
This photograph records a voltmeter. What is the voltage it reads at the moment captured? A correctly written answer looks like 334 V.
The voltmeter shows 200 V
